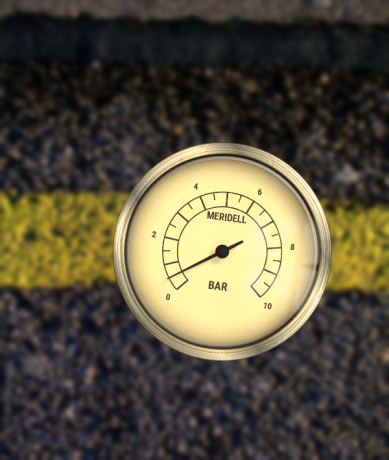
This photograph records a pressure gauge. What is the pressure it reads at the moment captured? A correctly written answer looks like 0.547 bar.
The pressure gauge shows 0.5 bar
